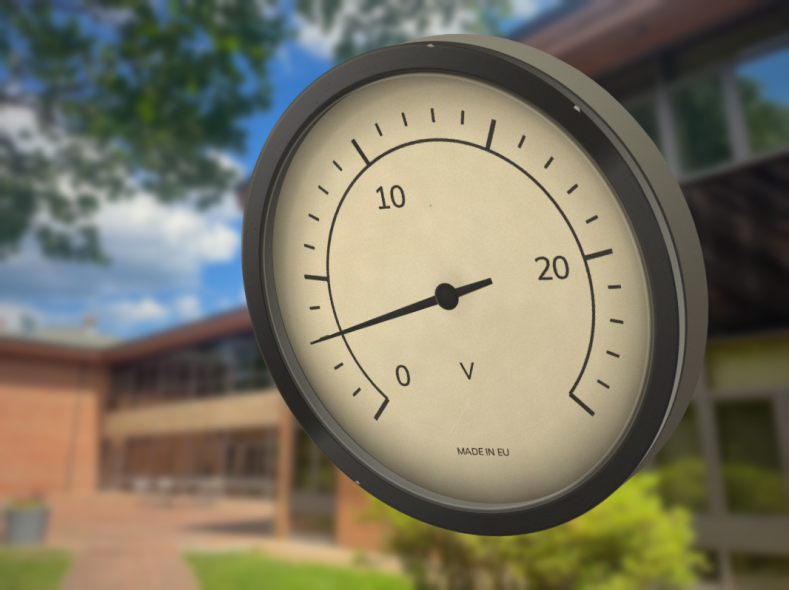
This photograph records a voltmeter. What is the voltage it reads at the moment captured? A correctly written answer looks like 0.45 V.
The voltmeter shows 3 V
